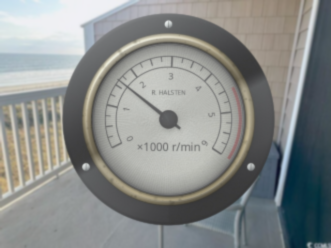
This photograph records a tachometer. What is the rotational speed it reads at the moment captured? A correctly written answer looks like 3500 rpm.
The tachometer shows 1625 rpm
